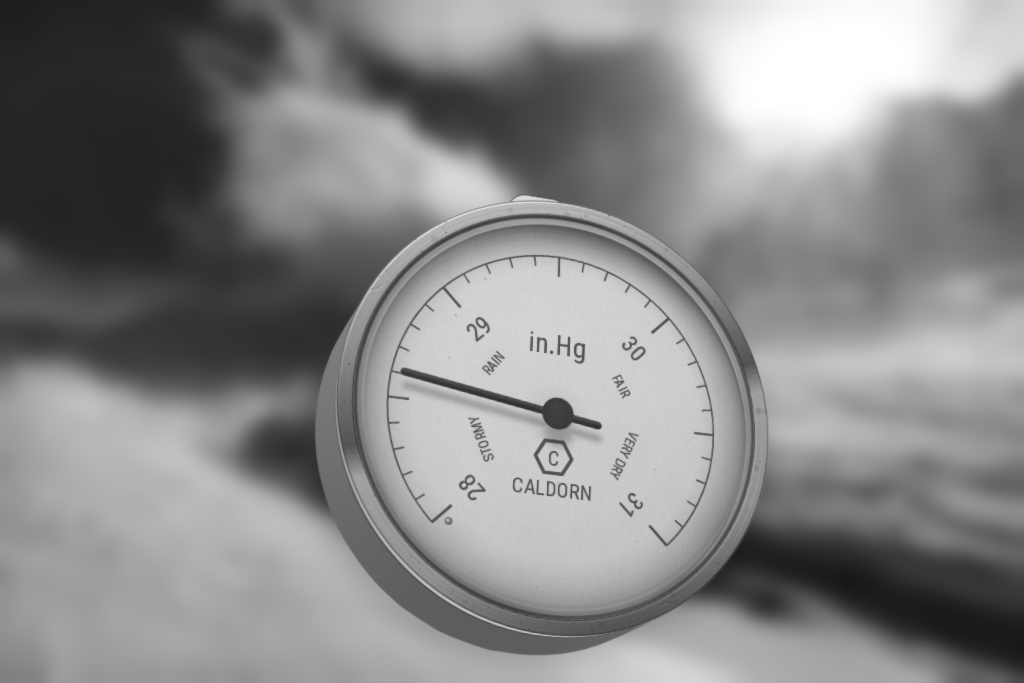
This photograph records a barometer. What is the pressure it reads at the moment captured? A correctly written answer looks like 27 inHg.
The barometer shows 28.6 inHg
